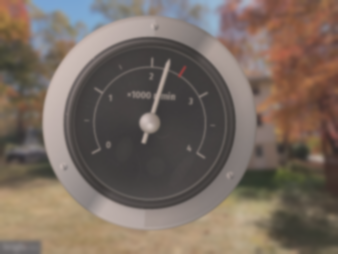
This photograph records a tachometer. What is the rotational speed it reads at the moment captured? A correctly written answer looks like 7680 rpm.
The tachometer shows 2250 rpm
